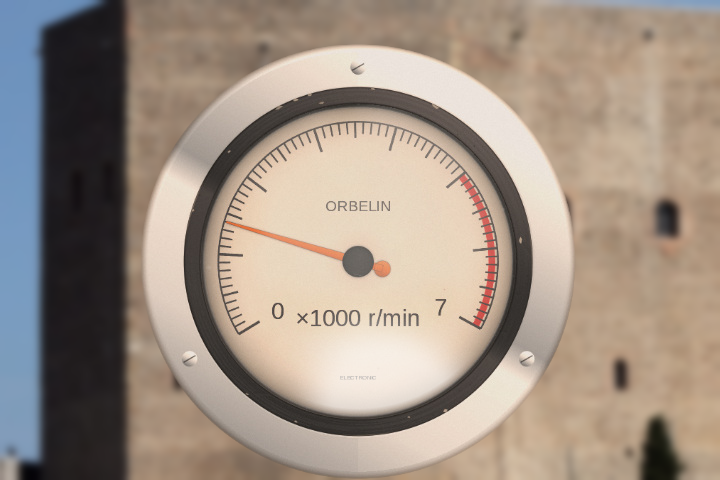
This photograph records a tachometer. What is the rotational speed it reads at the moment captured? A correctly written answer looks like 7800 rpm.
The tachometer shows 1400 rpm
